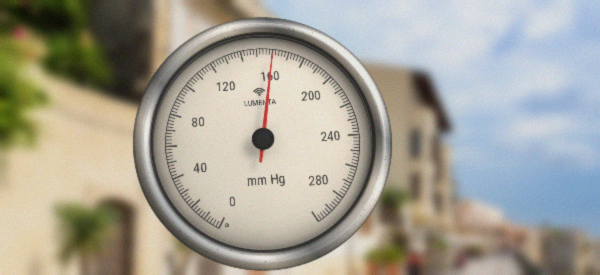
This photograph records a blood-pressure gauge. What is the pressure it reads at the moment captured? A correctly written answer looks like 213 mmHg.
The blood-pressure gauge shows 160 mmHg
